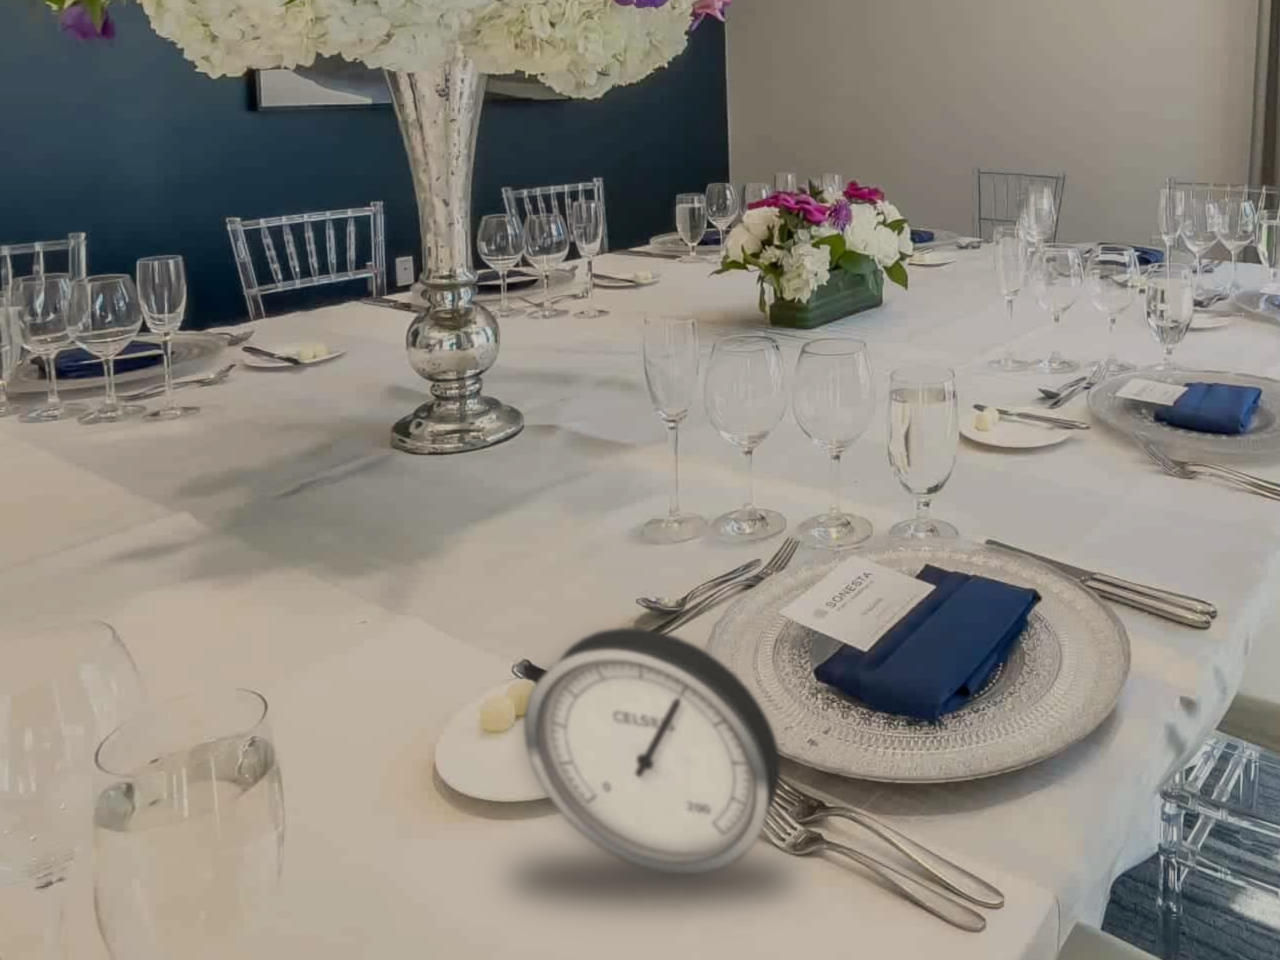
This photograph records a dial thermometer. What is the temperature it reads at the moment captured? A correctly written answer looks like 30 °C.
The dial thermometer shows 120 °C
